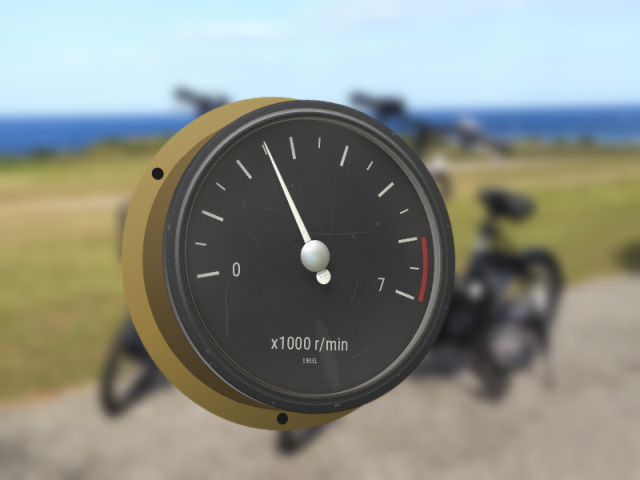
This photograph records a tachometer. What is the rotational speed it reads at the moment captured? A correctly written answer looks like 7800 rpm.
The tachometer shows 2500 rpm
